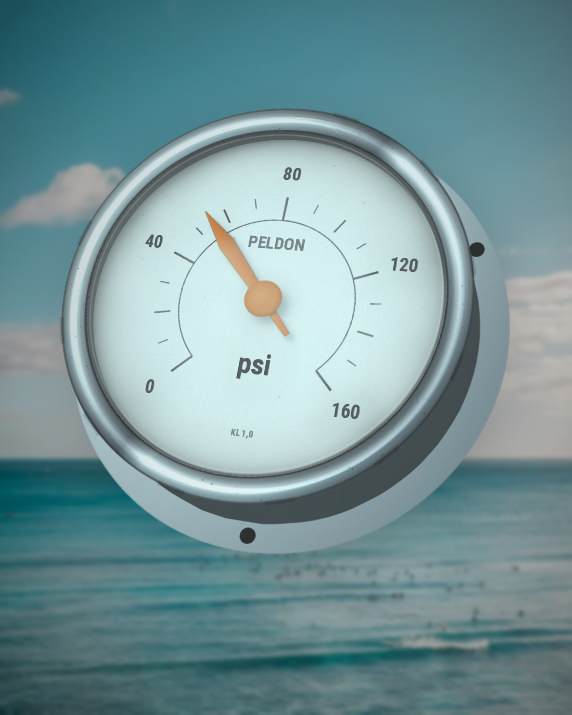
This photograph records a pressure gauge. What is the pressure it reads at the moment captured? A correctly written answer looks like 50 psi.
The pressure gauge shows 55 psi
